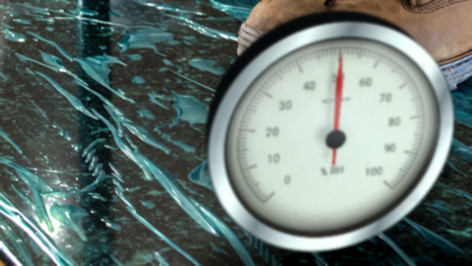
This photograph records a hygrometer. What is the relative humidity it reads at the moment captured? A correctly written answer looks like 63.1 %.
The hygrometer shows 50 %
